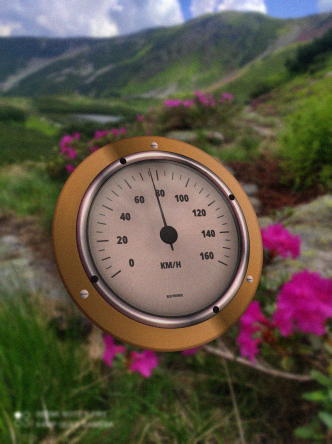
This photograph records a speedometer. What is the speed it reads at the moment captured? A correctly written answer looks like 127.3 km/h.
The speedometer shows 75 km/h
